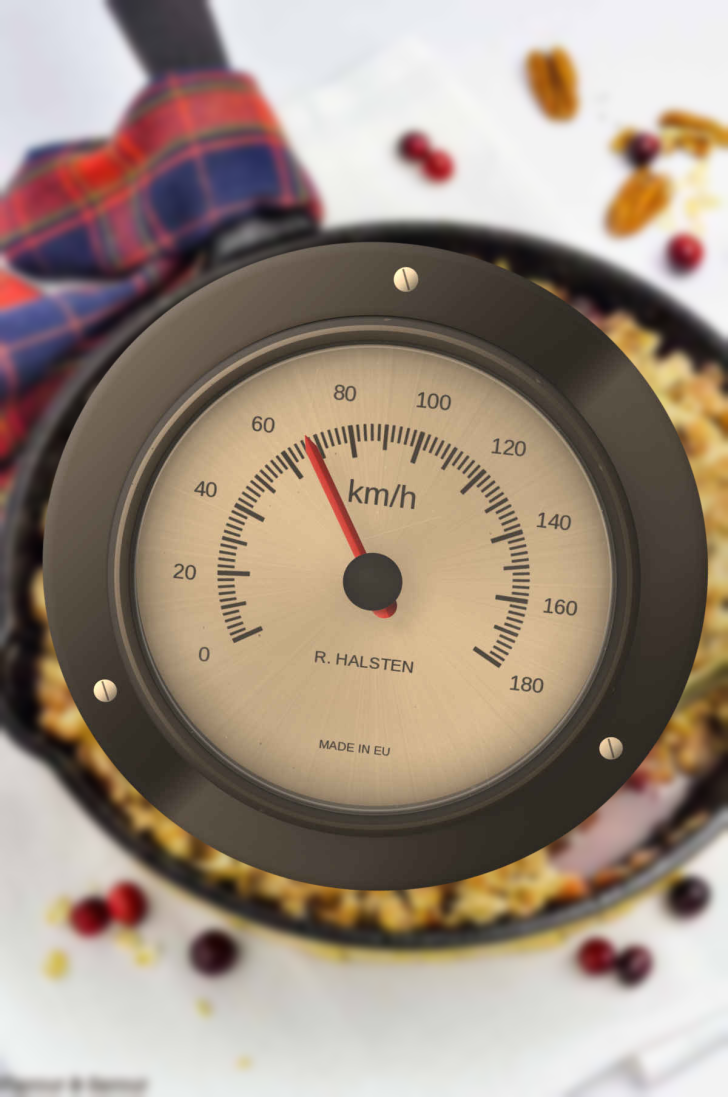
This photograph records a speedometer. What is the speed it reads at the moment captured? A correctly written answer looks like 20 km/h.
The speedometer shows 68 km/h
